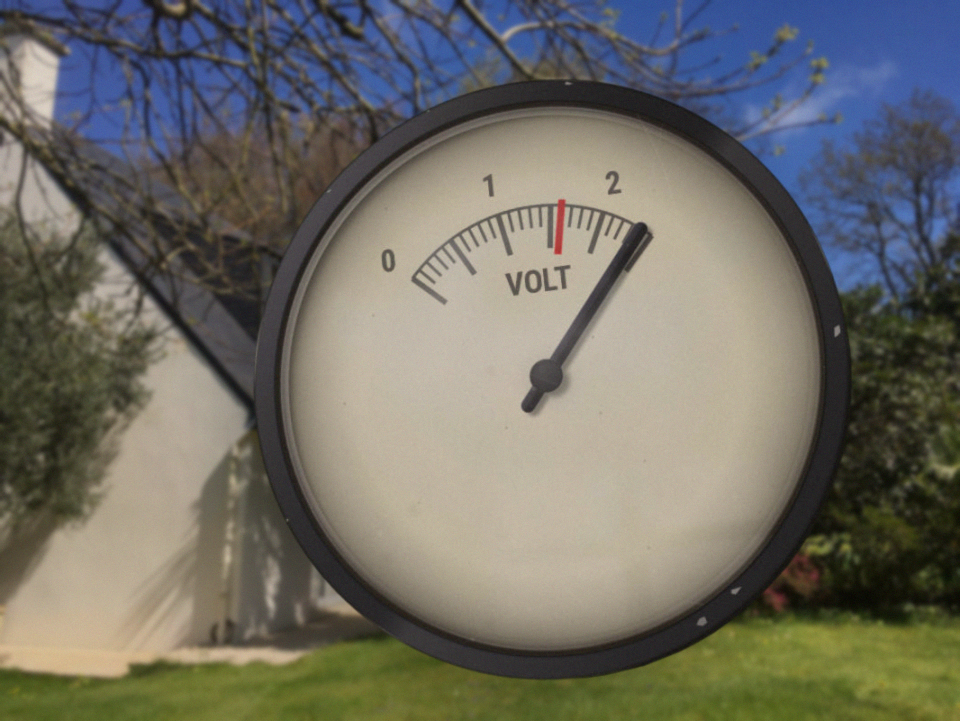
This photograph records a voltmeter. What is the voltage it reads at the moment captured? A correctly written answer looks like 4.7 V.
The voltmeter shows 2.4 V
